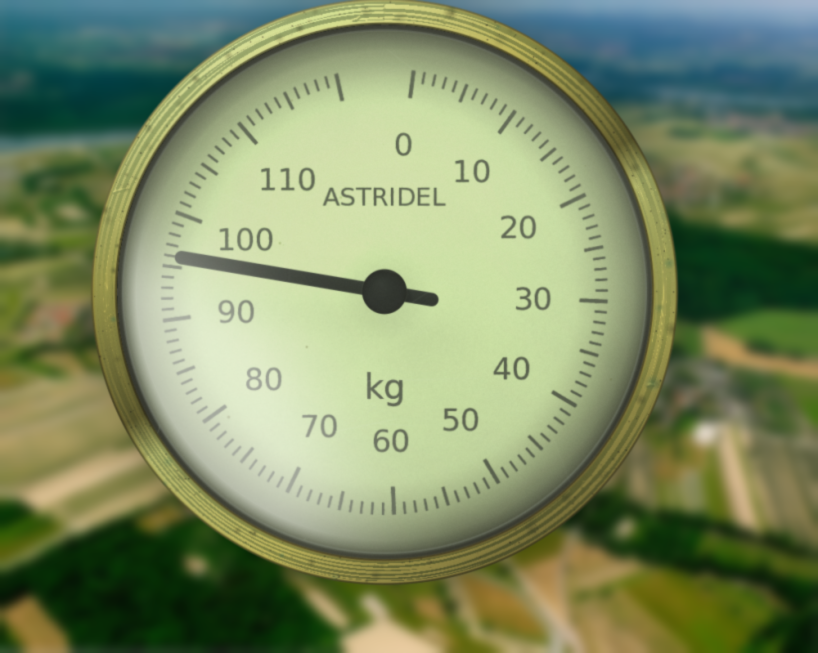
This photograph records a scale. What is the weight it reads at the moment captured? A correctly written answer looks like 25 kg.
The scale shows 96 kg
